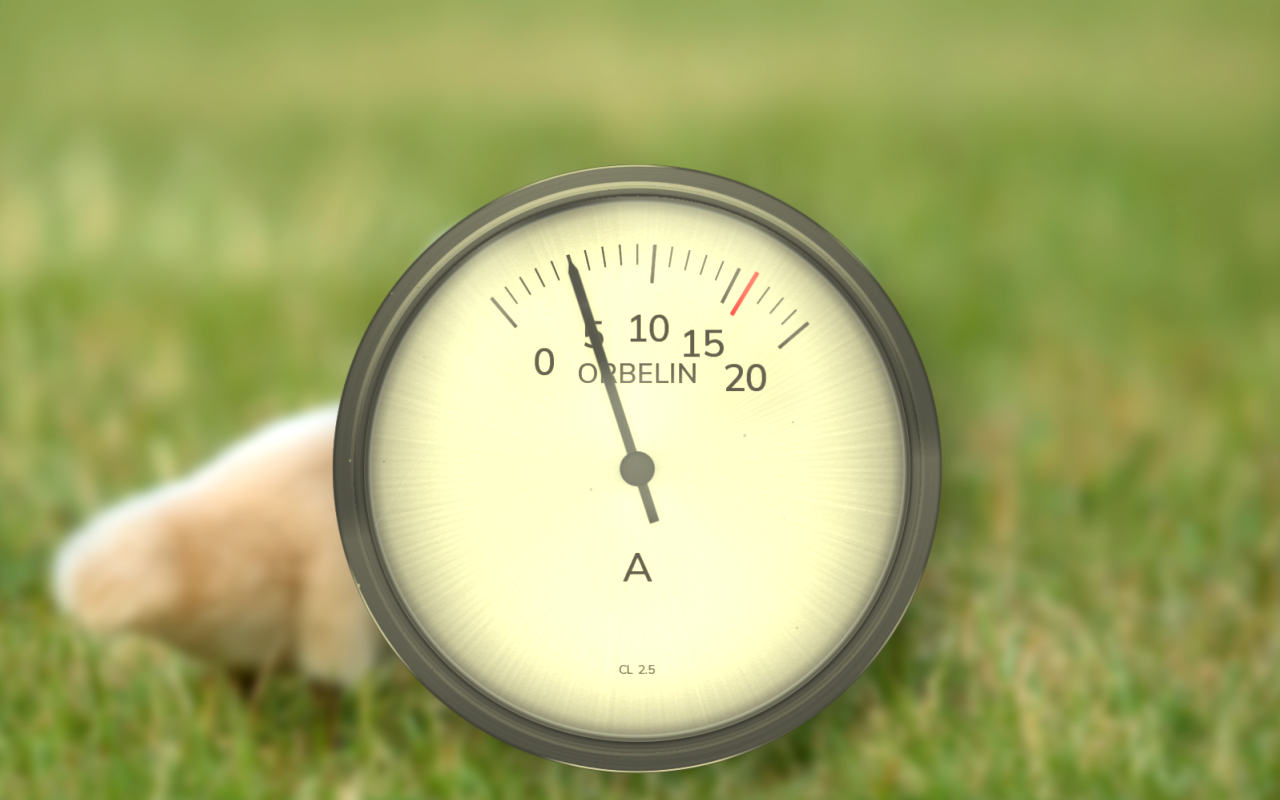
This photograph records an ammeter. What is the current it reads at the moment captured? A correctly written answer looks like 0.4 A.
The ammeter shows 5 A
